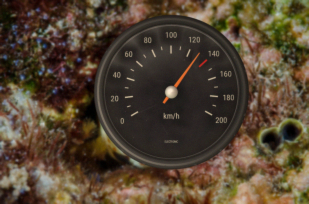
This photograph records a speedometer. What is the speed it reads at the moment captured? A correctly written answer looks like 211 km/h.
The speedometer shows 130 km/h
